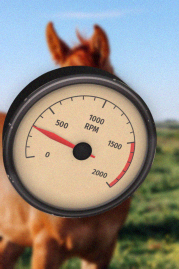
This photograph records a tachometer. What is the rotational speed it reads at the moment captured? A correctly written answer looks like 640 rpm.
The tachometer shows 300 rpm
